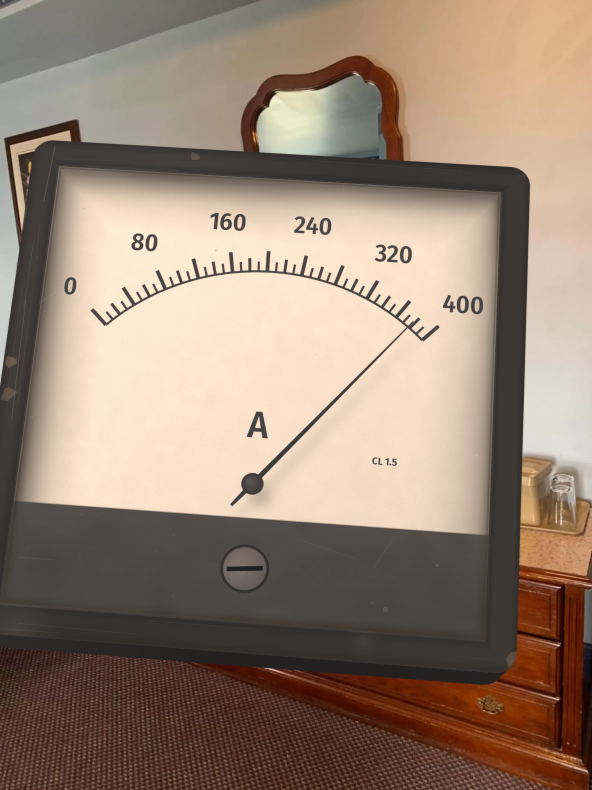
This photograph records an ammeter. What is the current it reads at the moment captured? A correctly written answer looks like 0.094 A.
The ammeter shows 380 A
